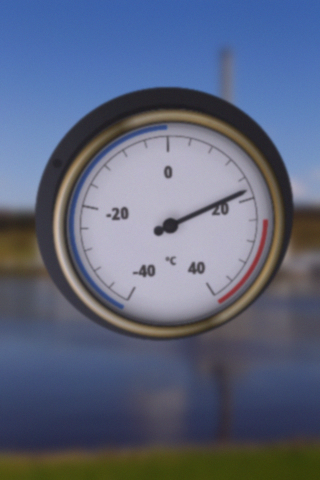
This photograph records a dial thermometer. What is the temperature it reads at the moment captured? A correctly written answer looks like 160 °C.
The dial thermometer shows 18 °C
